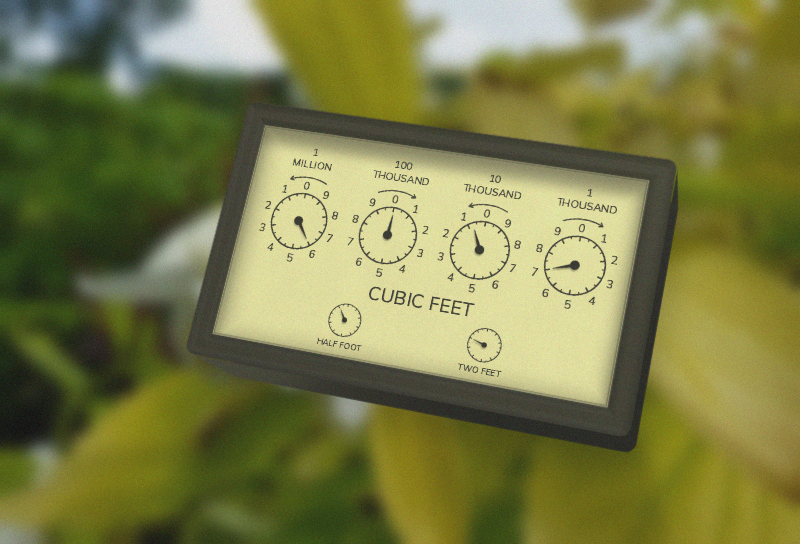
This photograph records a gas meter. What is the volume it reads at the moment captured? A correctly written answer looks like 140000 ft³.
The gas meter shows 600700 ft³
